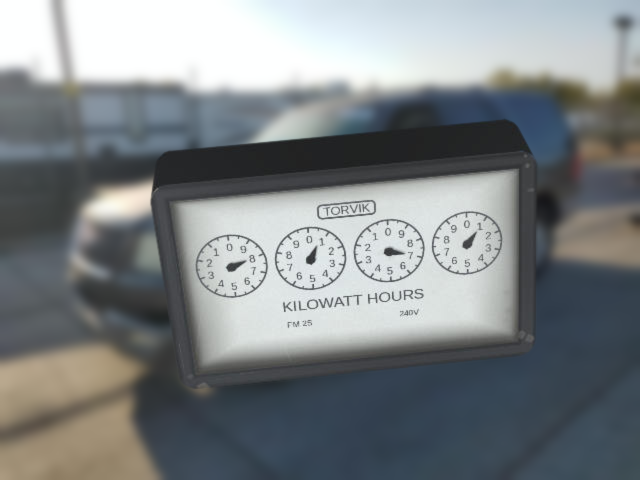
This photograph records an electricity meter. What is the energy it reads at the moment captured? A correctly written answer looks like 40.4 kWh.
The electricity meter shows 8071 kWh
